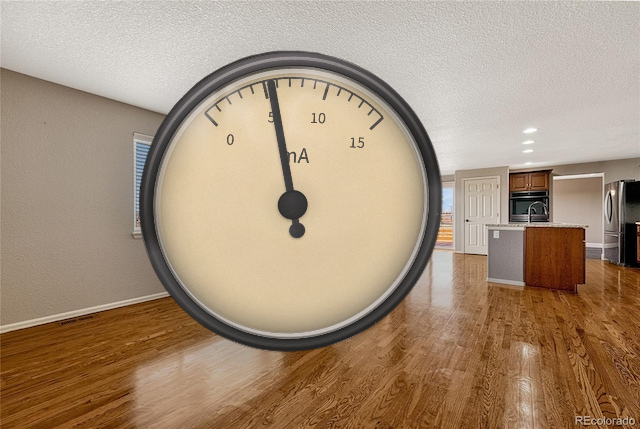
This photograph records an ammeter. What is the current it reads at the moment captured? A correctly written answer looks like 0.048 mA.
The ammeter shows 5.5 mA
